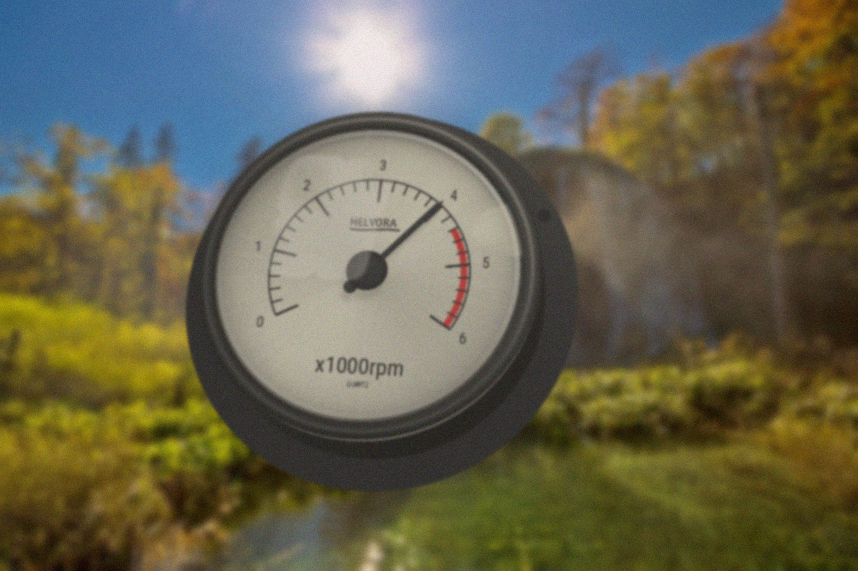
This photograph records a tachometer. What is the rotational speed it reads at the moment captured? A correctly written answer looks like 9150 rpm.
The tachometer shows 4000 rpm
